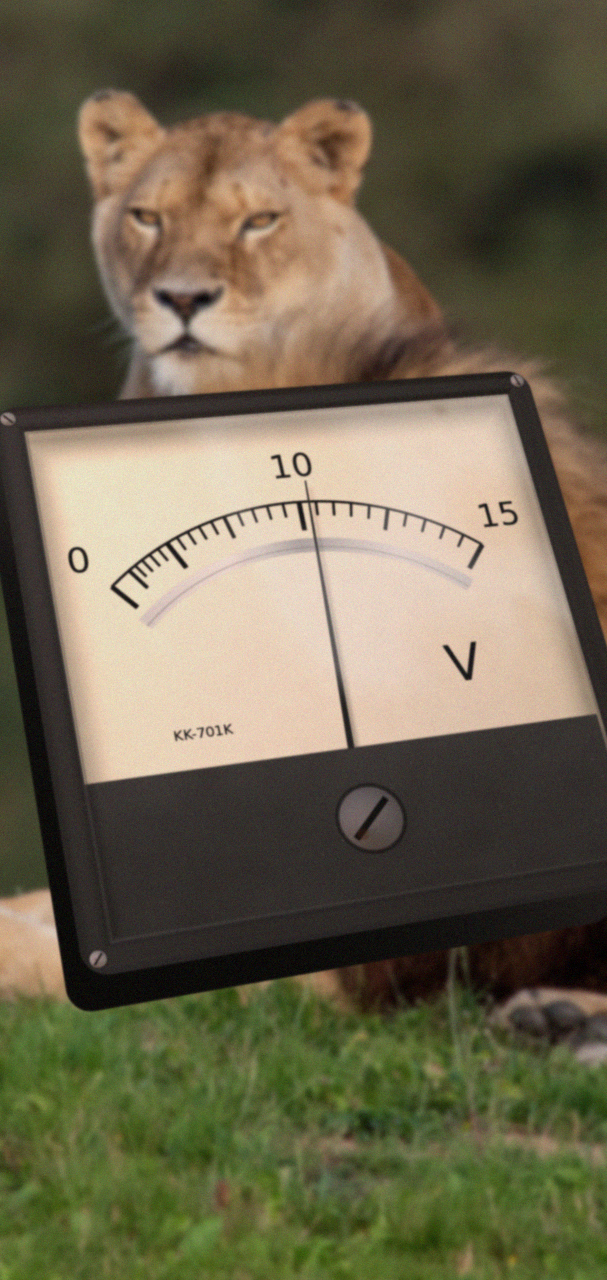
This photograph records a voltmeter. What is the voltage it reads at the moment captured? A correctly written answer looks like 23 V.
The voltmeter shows 10.25 V
